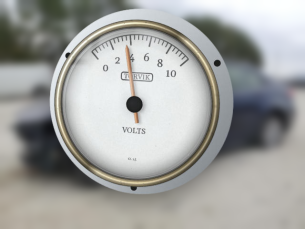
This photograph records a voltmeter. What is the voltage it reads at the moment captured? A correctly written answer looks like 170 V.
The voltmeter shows 3.6 V
